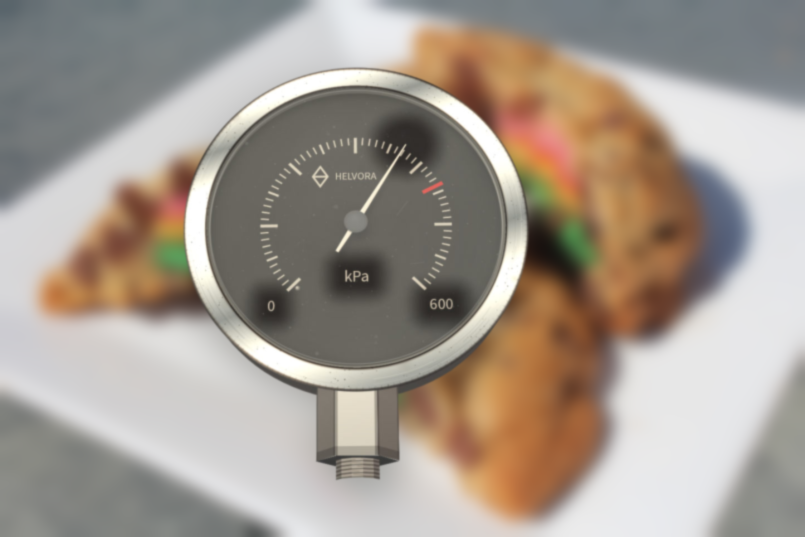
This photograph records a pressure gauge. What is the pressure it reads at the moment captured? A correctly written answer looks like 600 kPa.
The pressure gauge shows 370 kPa
